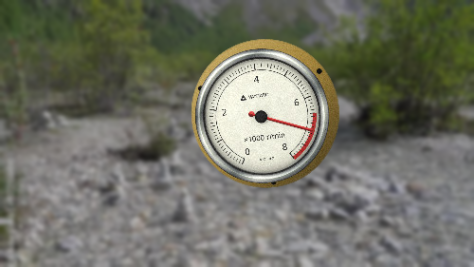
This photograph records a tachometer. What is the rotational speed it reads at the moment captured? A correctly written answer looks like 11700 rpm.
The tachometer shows 7000 rpm
